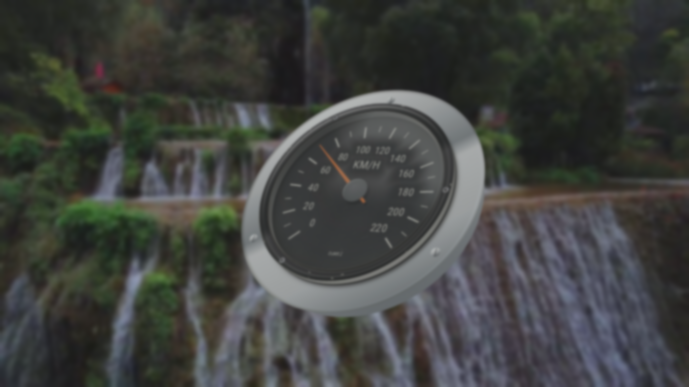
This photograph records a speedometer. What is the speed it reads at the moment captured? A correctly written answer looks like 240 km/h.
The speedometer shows 70 km/h
